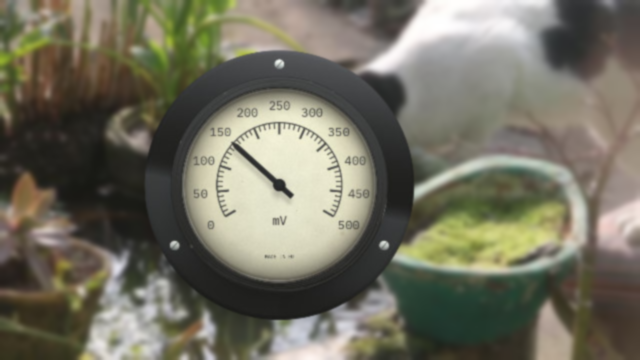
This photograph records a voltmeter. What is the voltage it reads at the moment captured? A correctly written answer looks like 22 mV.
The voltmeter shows 150 mV
